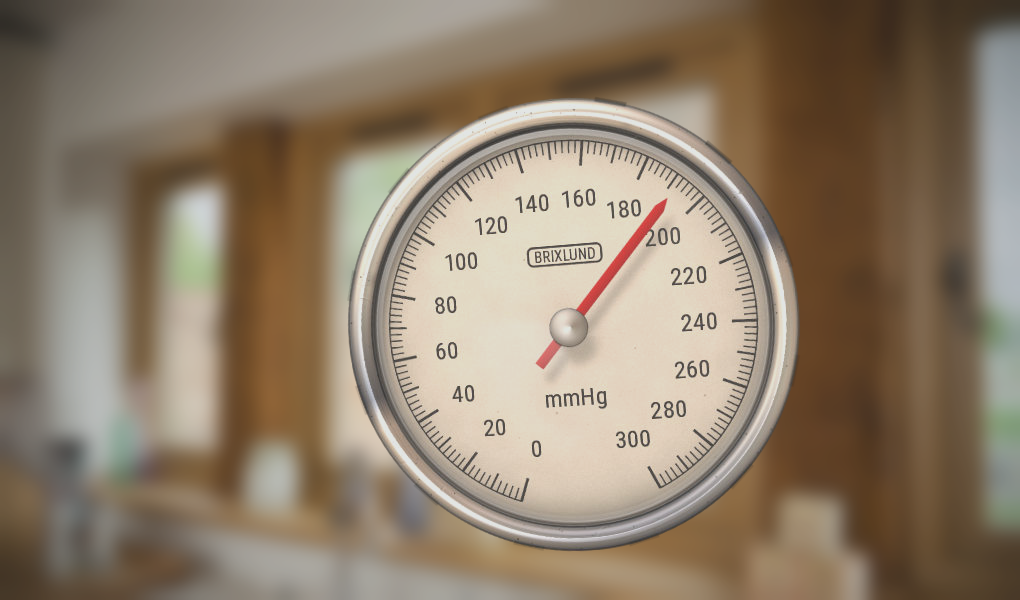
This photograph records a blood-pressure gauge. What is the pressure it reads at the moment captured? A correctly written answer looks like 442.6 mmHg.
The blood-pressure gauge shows 192 mmHg
